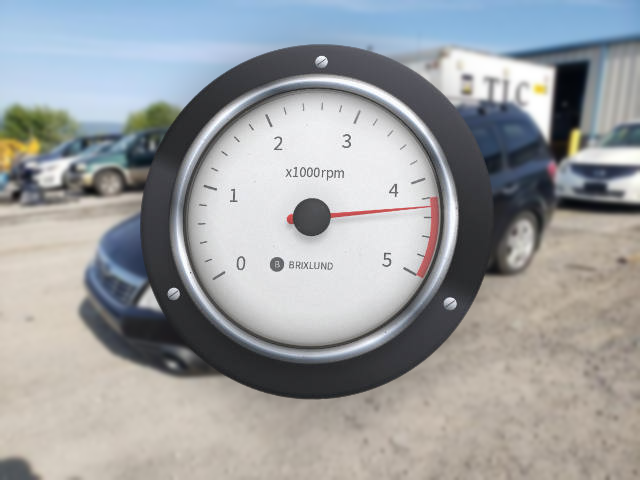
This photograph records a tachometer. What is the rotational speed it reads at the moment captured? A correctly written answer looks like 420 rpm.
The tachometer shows 4300 rpm
